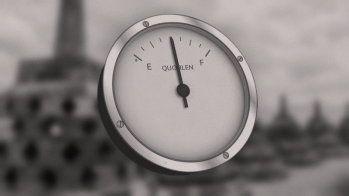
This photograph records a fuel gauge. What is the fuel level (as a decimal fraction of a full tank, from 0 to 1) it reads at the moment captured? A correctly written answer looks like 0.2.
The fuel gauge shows 0.5
